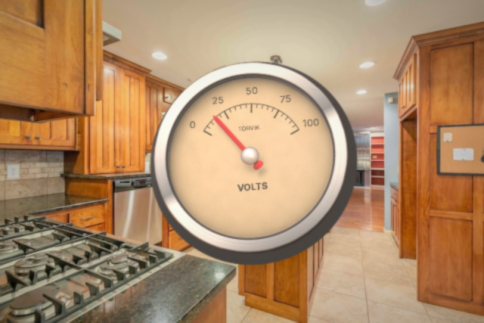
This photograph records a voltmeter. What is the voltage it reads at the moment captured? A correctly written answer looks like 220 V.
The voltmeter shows 15 V
